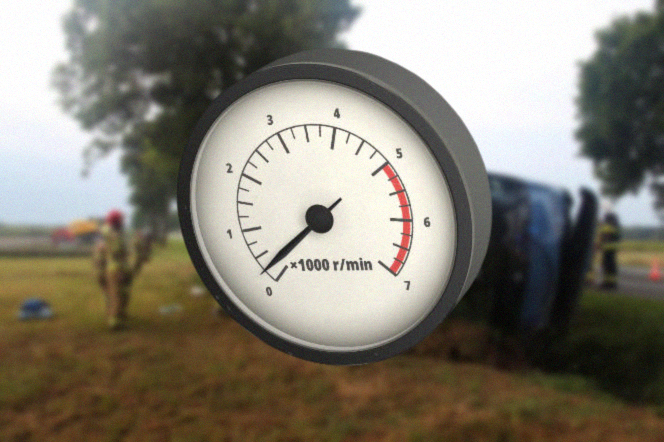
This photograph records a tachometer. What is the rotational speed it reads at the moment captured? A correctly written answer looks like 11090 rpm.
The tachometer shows 250 rpm
